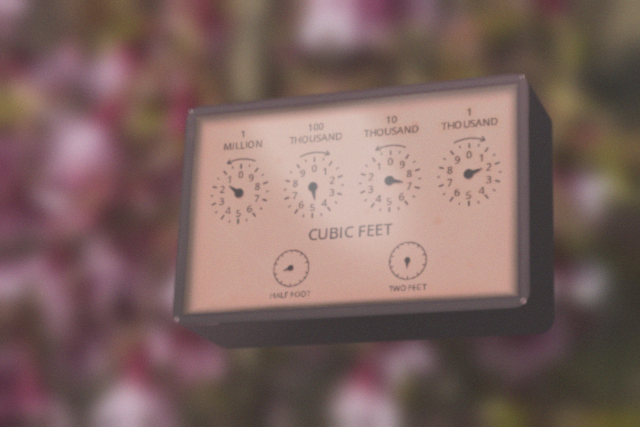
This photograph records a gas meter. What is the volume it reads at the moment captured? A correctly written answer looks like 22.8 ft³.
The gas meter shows 147200 ft³
